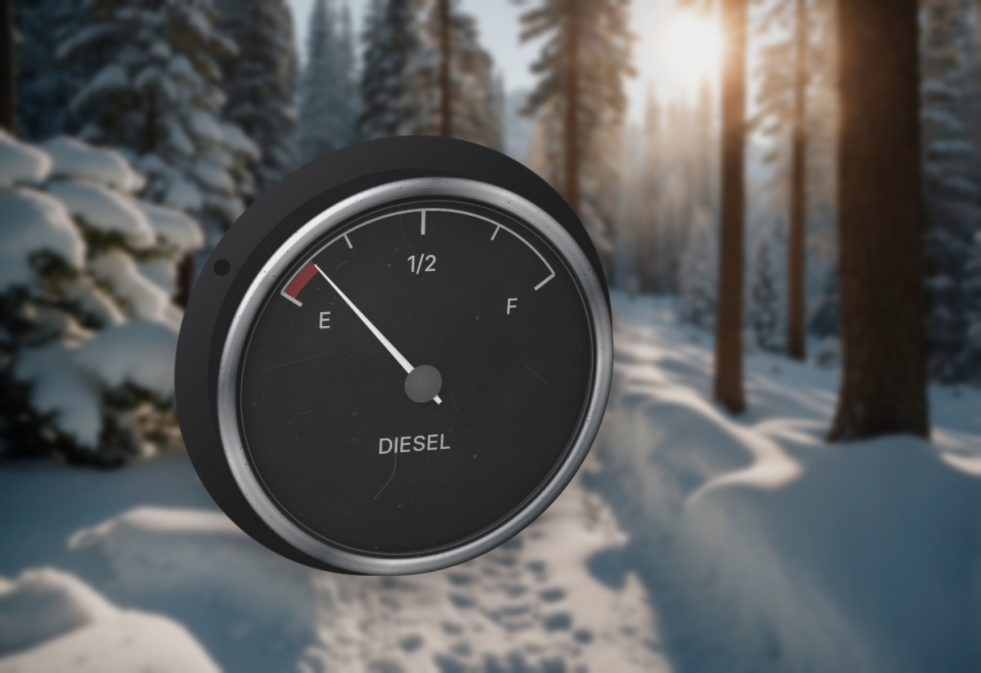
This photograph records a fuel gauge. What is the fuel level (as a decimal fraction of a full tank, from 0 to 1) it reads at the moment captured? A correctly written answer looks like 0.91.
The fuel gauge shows 0.125
